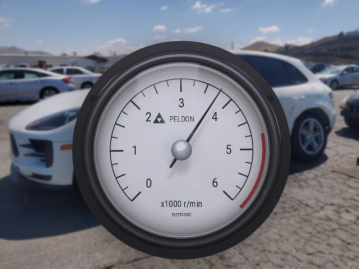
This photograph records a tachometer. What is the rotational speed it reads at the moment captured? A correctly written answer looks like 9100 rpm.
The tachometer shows 3750 rpm
